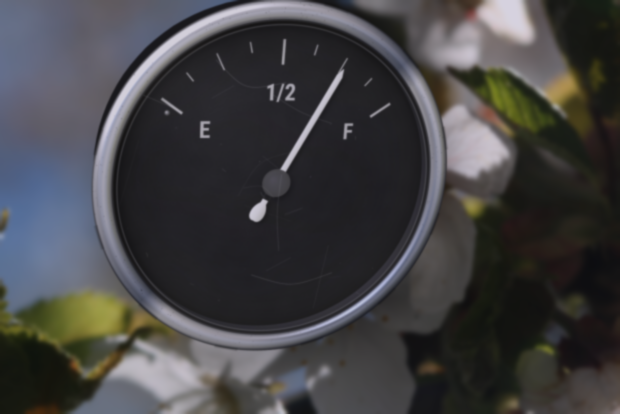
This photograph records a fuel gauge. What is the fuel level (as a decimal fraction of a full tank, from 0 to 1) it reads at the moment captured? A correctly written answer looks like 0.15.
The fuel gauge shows 0.75
